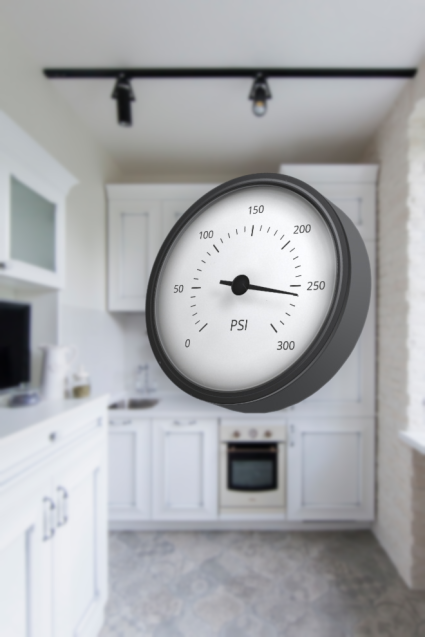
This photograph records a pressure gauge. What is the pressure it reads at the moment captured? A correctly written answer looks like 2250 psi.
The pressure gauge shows 260 psi
